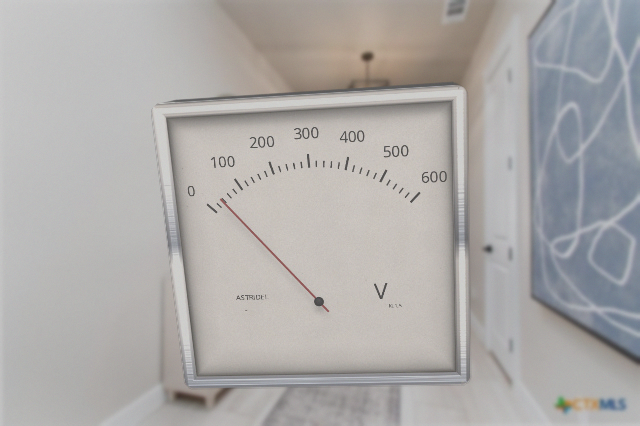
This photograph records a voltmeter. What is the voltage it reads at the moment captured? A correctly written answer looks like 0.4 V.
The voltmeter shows 40 V
